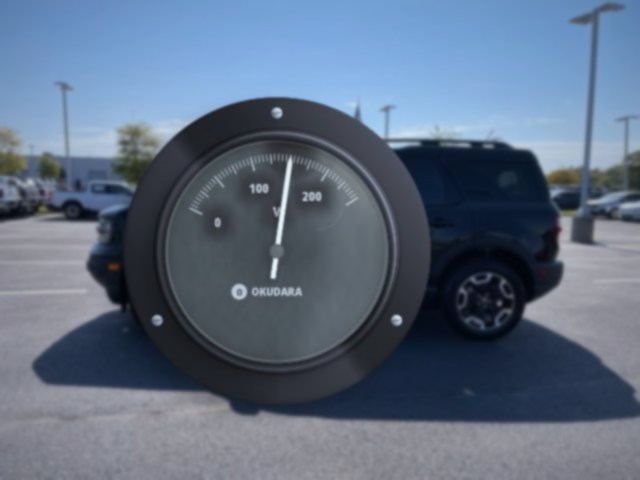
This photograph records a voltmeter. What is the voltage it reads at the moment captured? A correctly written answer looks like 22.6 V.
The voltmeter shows 150 V
